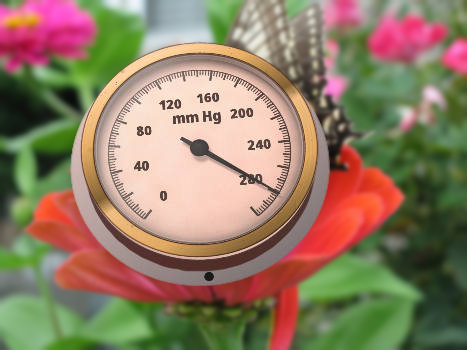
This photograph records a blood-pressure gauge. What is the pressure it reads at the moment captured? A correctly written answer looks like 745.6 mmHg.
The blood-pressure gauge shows 280 mmHg
